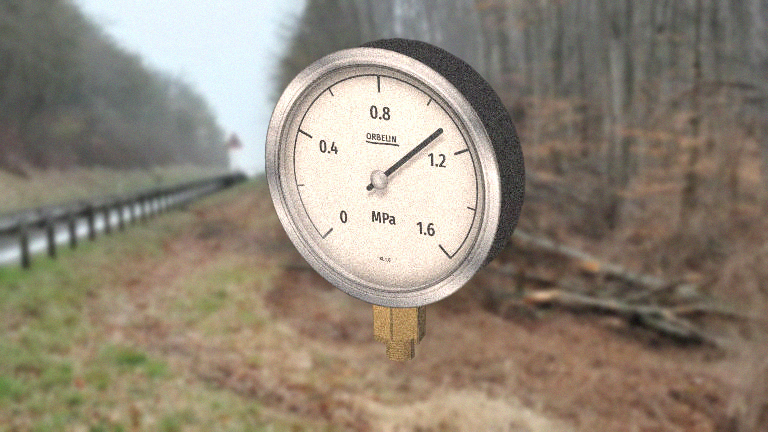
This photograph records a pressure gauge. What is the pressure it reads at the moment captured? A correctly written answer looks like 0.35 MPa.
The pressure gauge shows 1.1 MPa
